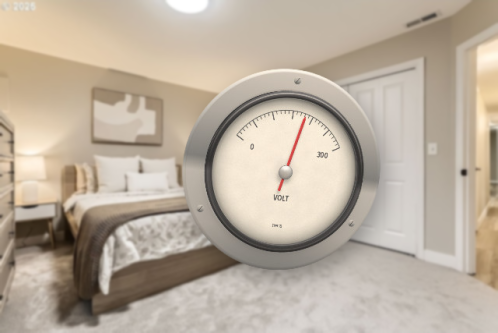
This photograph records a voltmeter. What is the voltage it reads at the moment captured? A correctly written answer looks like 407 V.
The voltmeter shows 180 V
